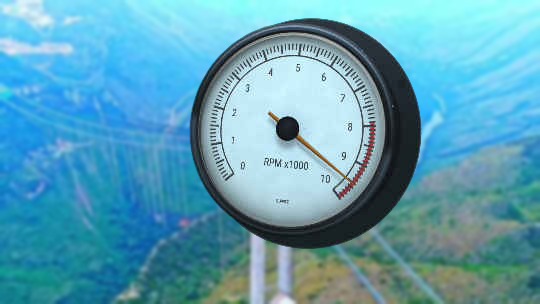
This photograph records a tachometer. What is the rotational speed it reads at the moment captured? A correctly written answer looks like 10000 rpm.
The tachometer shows 9500 rpm
